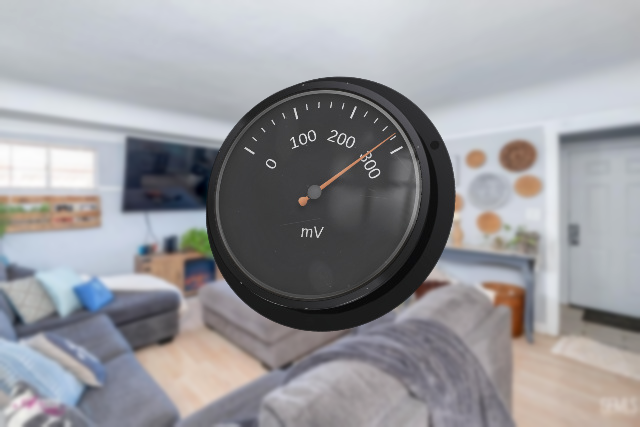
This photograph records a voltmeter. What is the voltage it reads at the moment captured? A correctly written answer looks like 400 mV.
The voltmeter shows 280 mV
